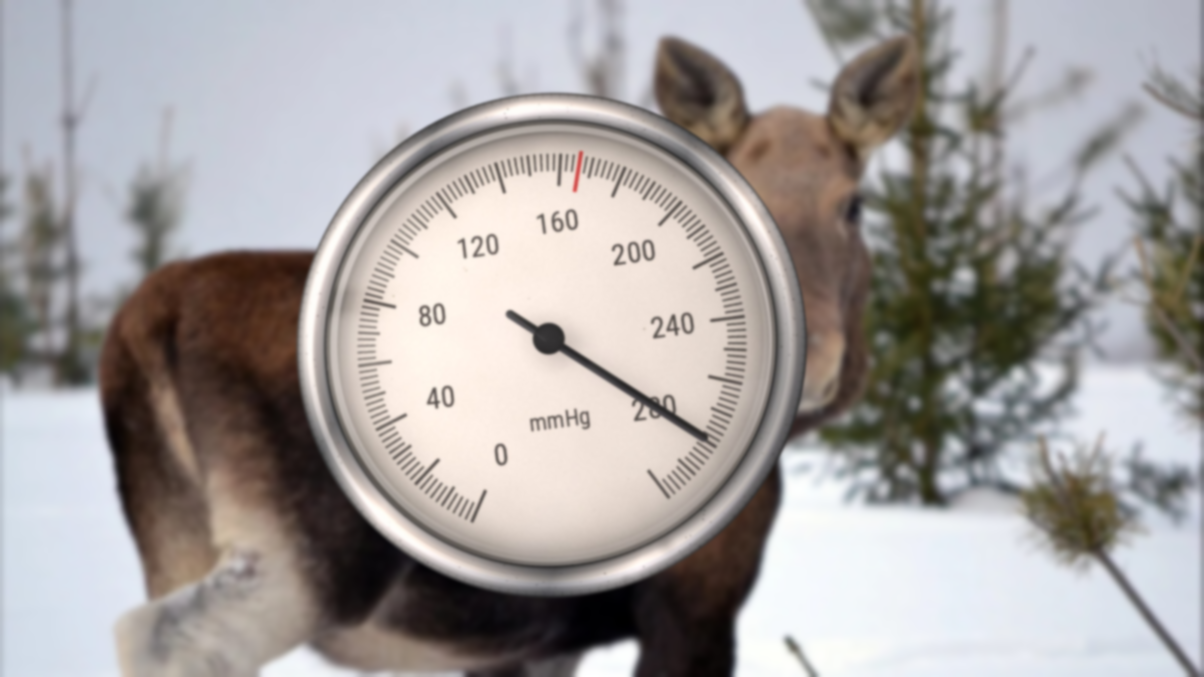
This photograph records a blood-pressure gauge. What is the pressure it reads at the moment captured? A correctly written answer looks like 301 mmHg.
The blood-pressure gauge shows 280 mmHg
